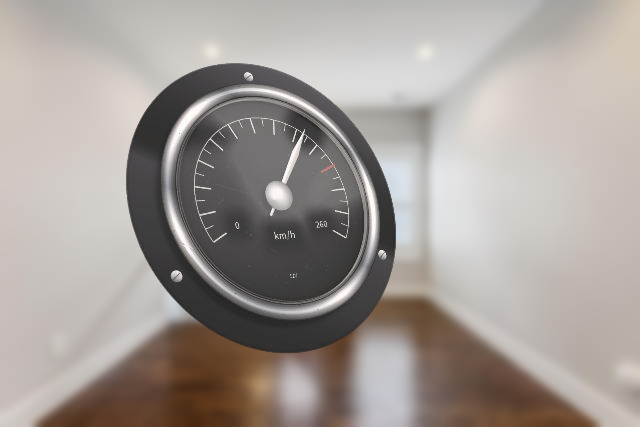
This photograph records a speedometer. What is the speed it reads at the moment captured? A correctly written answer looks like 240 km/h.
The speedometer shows 165 km/h
